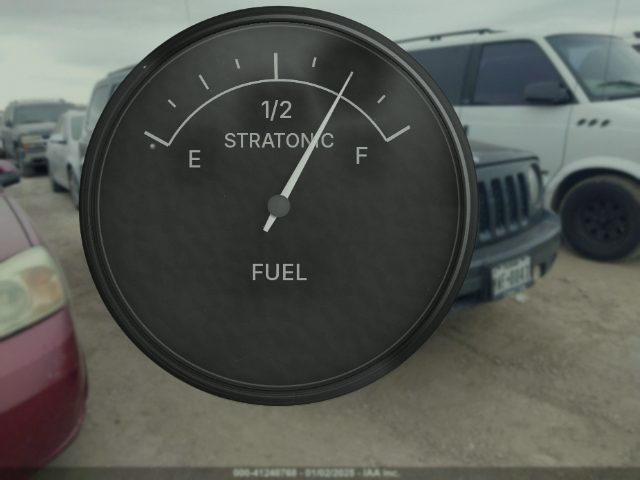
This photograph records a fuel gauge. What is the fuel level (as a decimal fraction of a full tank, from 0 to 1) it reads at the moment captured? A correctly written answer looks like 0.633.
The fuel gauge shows 0.75
